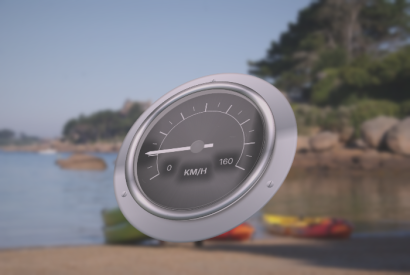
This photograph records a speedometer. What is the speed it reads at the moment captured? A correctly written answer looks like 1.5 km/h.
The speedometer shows 20 km/h
